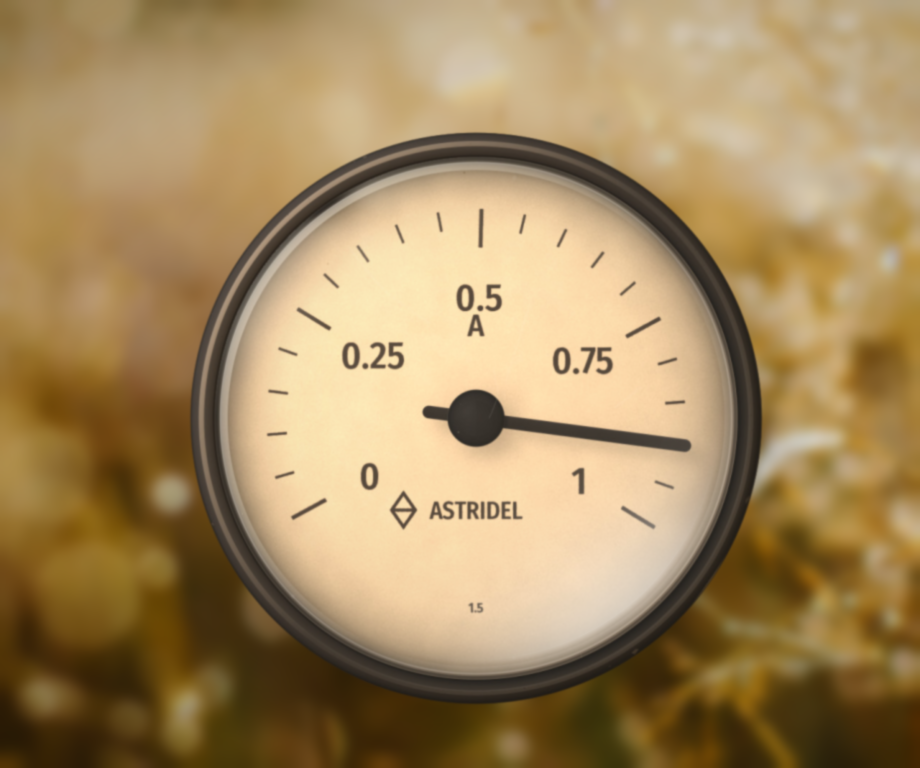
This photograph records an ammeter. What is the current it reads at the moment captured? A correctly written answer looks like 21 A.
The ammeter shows 0.9 A
